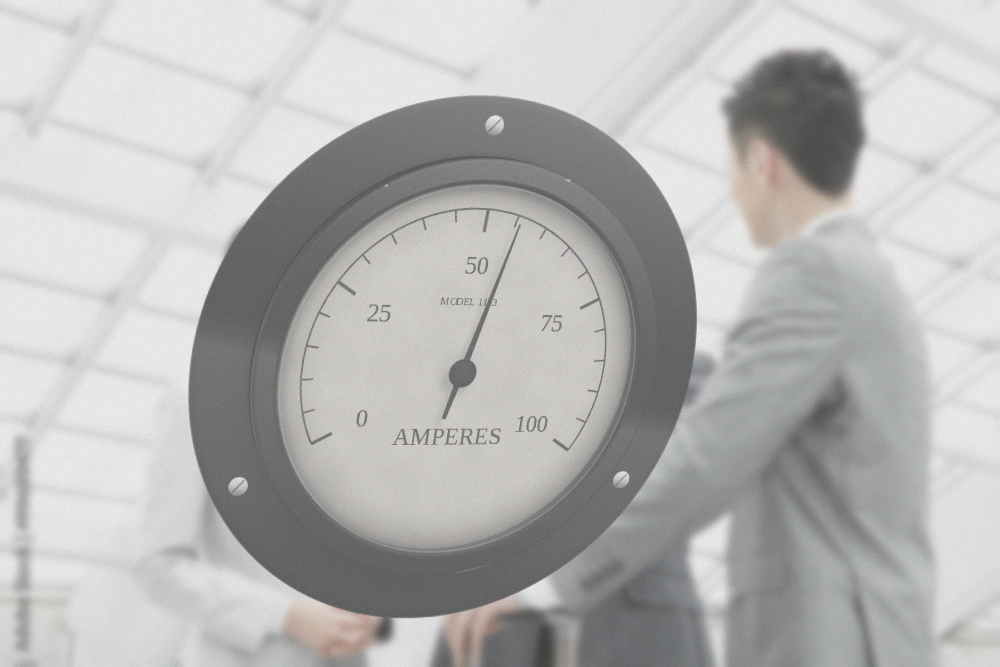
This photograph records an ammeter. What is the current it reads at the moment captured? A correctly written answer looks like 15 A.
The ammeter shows 55 A
